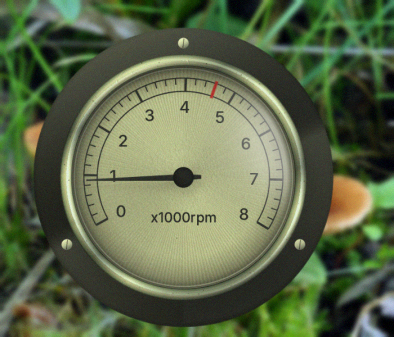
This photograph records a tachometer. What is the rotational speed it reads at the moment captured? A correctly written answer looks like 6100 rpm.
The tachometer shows 900 rpm
